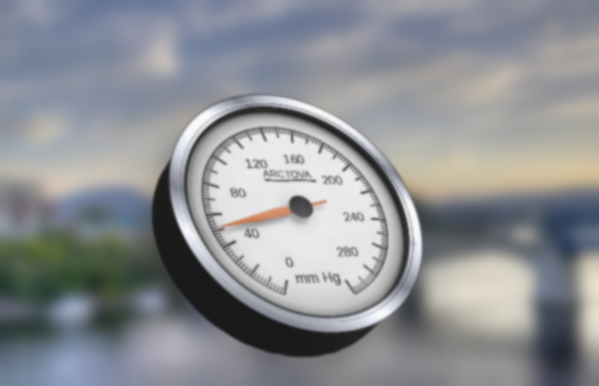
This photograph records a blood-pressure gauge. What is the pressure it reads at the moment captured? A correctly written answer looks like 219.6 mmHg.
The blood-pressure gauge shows 50 mmHg
